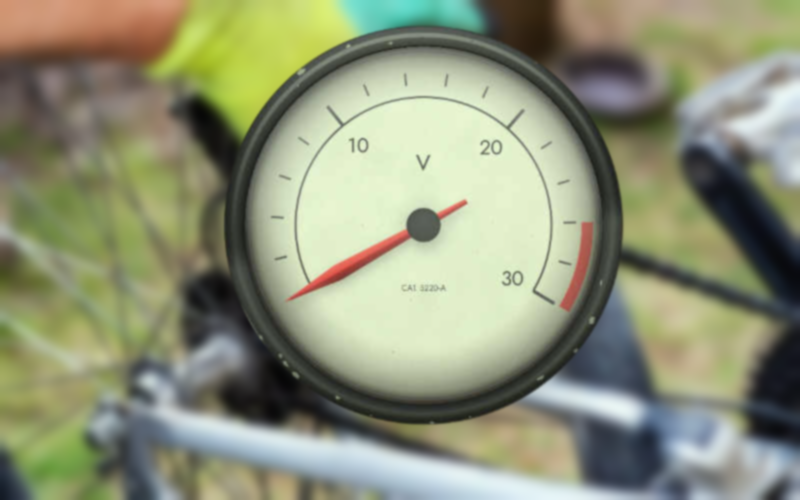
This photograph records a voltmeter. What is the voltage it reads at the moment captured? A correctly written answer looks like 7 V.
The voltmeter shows 0 V
